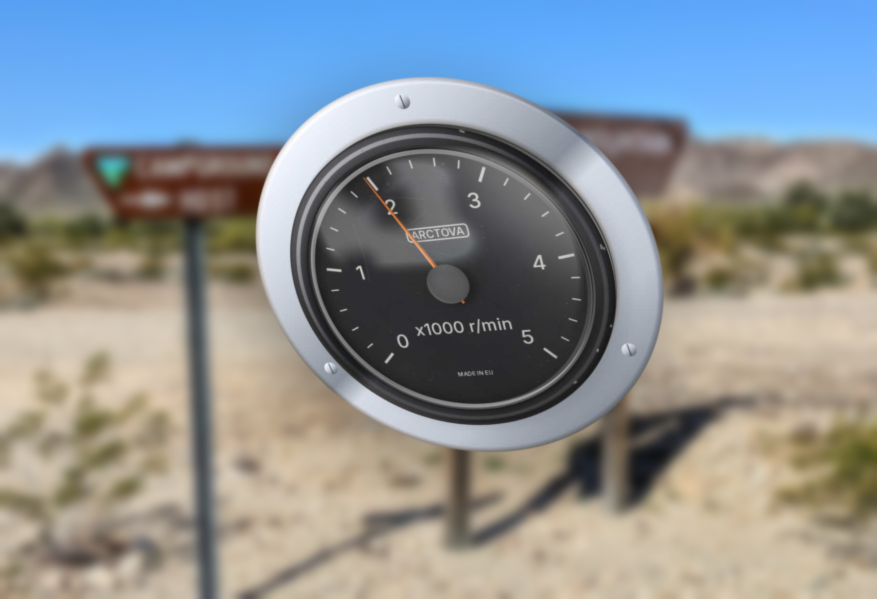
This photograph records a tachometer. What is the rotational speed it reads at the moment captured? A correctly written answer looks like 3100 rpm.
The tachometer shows 2000 rpm
